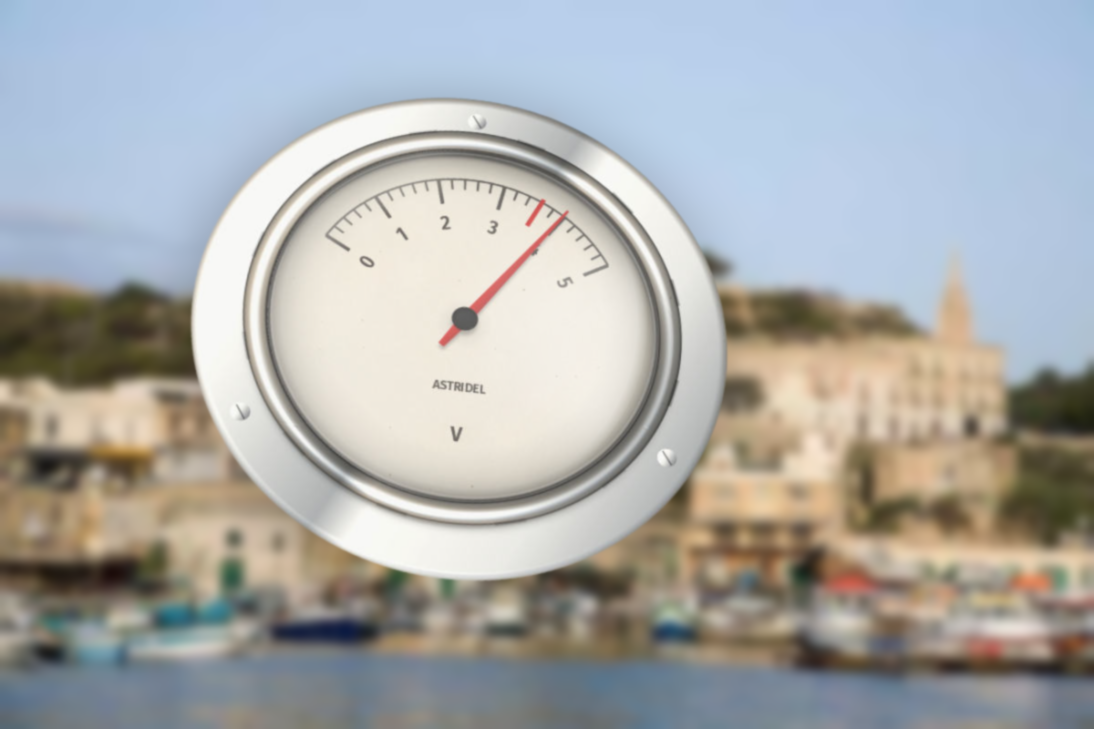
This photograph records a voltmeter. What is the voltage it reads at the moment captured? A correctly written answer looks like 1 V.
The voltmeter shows 4 V
